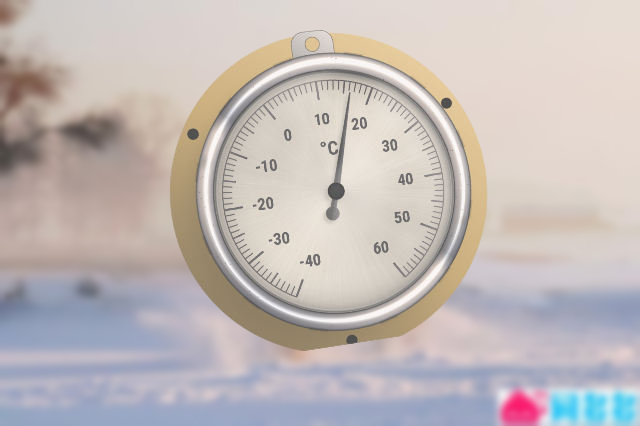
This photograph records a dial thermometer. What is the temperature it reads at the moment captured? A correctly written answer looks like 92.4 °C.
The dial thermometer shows 16 °C
